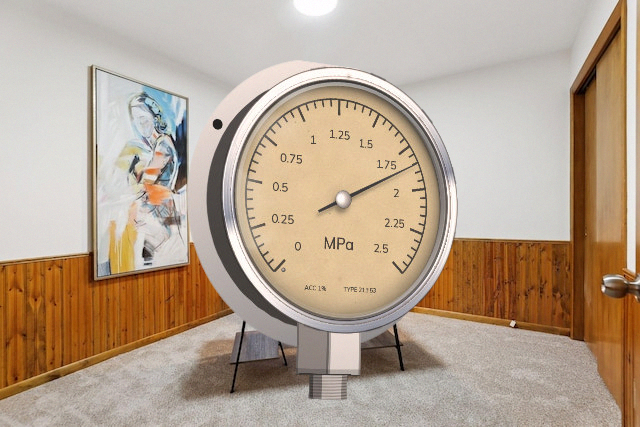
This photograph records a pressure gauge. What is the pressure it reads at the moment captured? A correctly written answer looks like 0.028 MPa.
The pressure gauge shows 1.85 MPa
